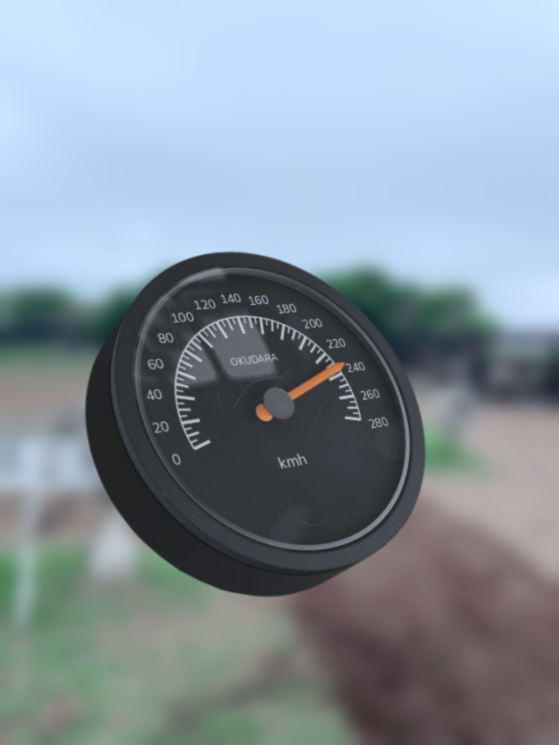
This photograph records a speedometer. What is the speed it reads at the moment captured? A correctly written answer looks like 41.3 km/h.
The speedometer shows 235 km/h
